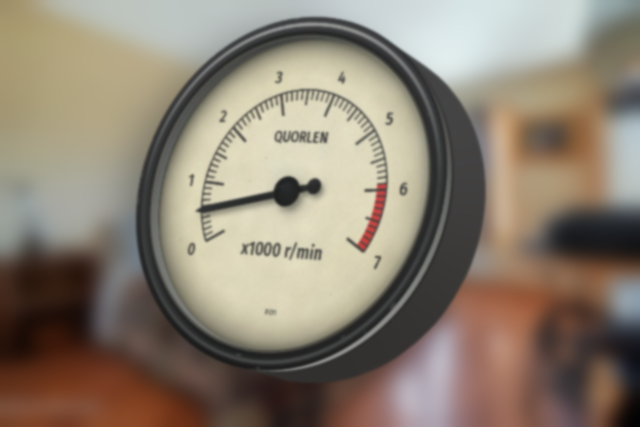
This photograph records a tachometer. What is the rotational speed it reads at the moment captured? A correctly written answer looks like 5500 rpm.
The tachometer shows 500 rpm
